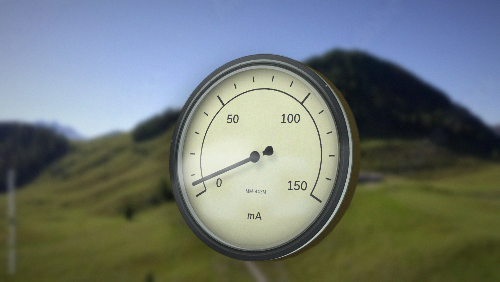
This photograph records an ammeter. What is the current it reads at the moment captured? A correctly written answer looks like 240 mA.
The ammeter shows 5 mA
